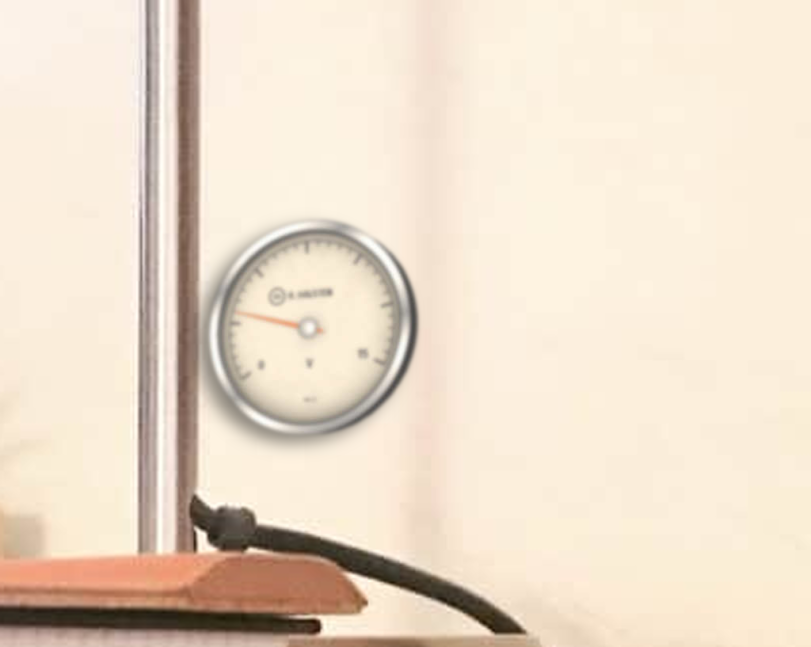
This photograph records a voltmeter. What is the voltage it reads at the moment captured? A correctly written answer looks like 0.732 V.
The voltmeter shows 3 V
